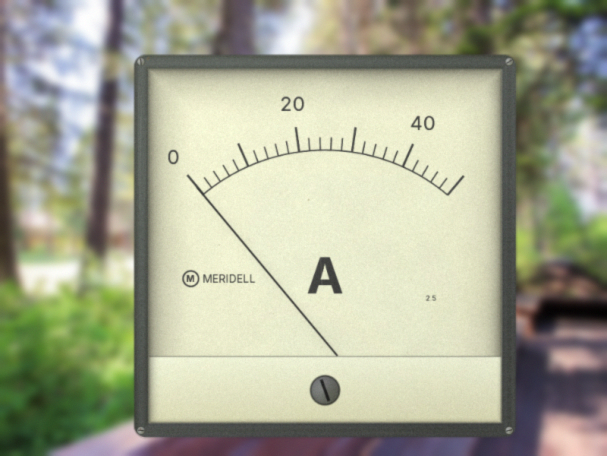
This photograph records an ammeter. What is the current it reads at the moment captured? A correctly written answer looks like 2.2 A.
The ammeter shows 0 A
